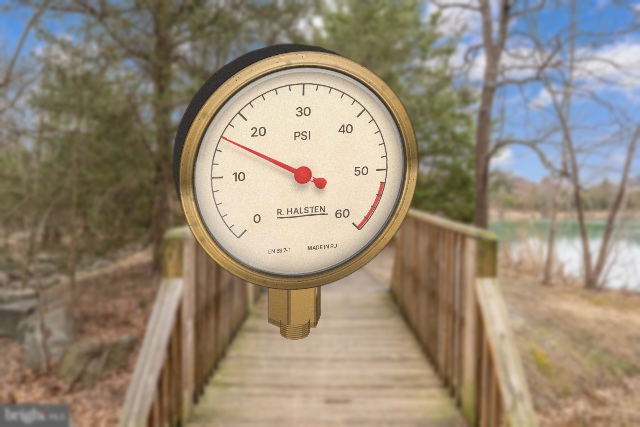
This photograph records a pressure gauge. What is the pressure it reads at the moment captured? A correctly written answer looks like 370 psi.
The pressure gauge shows 16 psi
